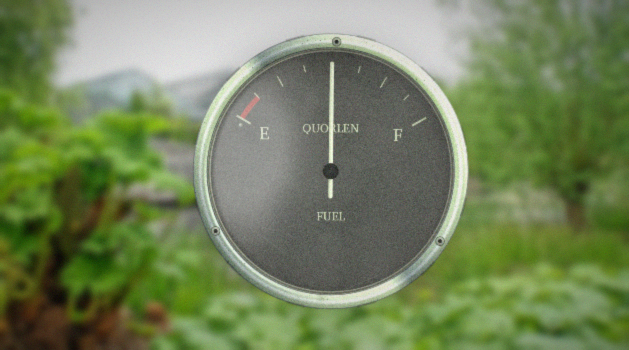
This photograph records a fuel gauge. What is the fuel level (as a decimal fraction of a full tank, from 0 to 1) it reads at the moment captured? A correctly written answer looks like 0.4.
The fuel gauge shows 0.5
